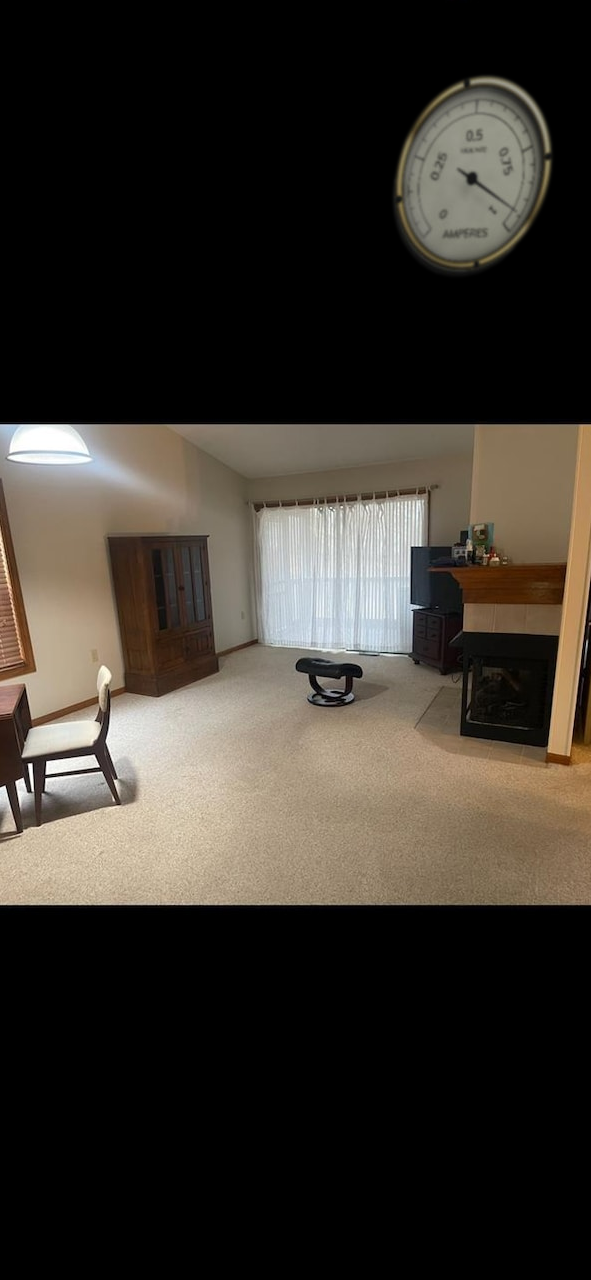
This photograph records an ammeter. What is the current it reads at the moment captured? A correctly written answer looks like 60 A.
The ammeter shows 0.95 A
